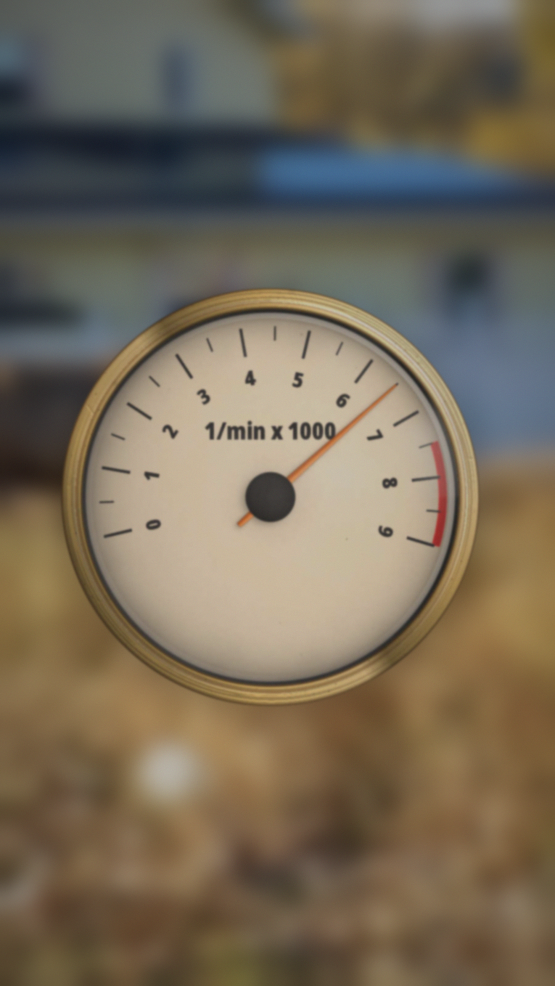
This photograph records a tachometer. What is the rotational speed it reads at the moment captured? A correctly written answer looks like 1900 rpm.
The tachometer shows 6500 rpm
